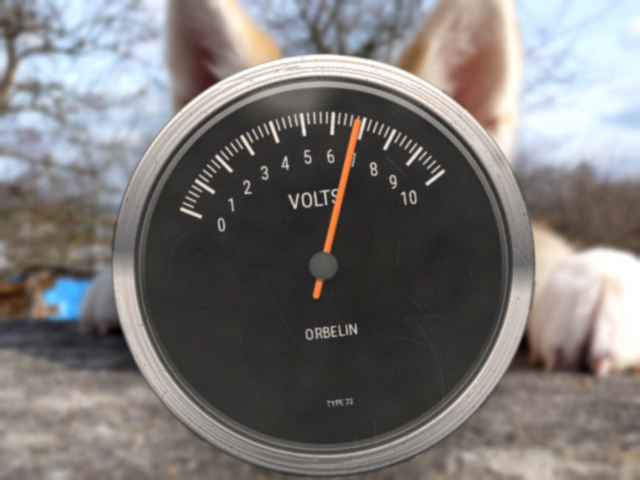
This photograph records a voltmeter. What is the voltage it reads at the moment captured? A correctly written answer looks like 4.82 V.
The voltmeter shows 6.8 V
